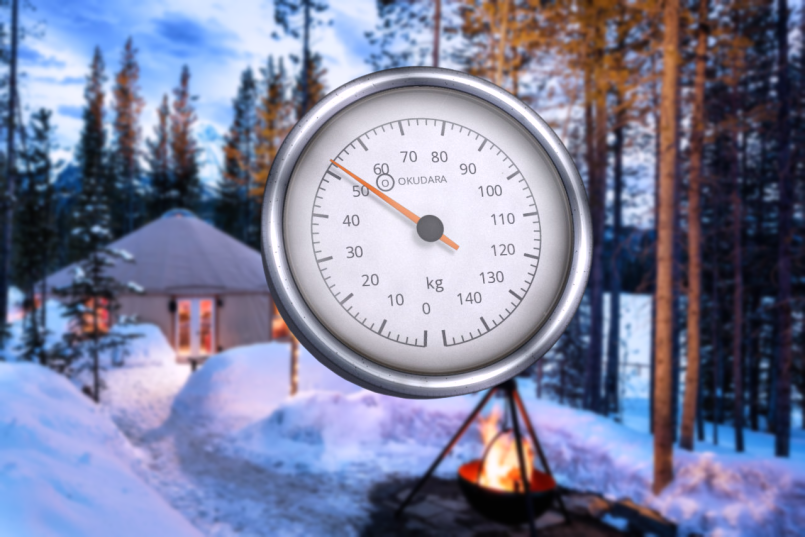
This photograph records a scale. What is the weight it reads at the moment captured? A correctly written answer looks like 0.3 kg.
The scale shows 52 kg
